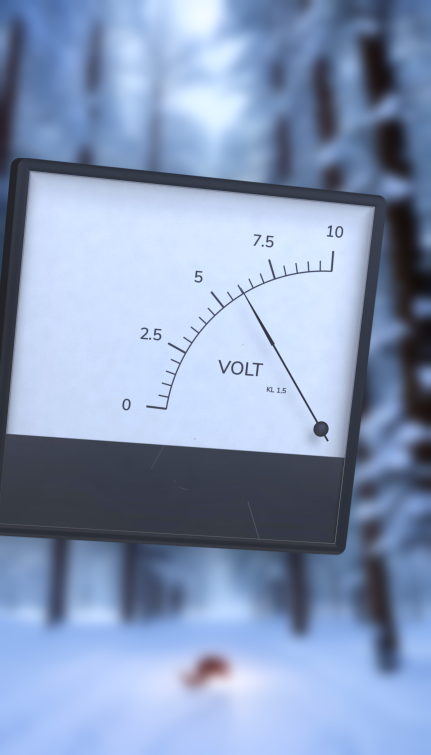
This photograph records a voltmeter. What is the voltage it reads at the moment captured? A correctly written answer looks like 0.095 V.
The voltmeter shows 6 V
